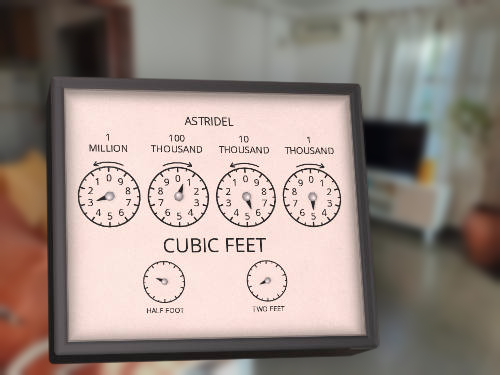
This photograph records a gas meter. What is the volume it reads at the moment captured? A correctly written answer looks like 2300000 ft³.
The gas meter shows 305500 ft³
